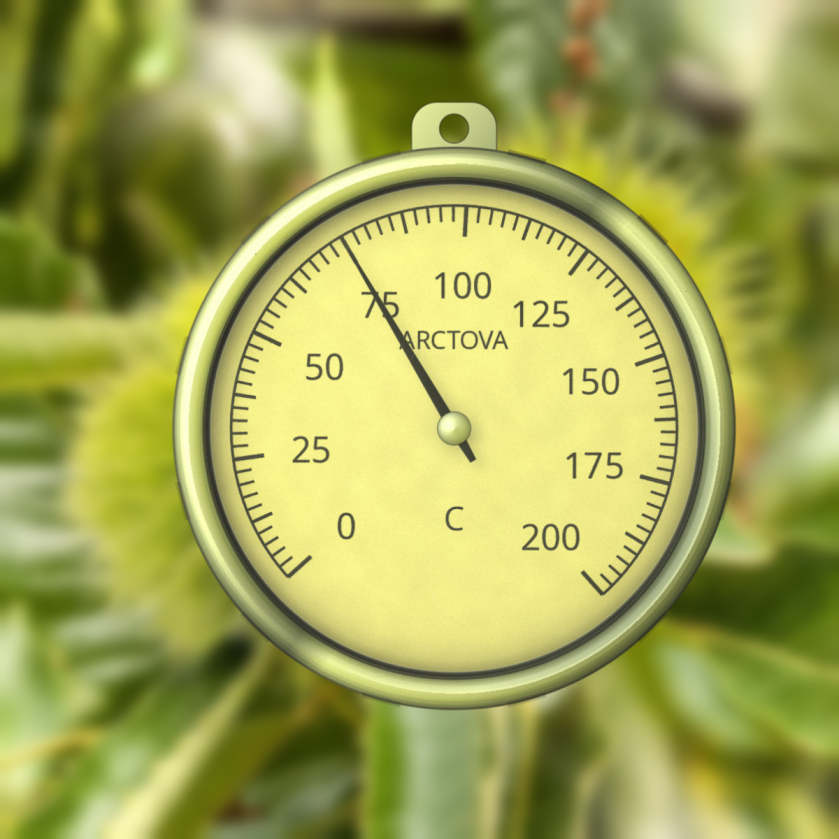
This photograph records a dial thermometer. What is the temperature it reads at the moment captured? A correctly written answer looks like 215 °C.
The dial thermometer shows 75 °C
